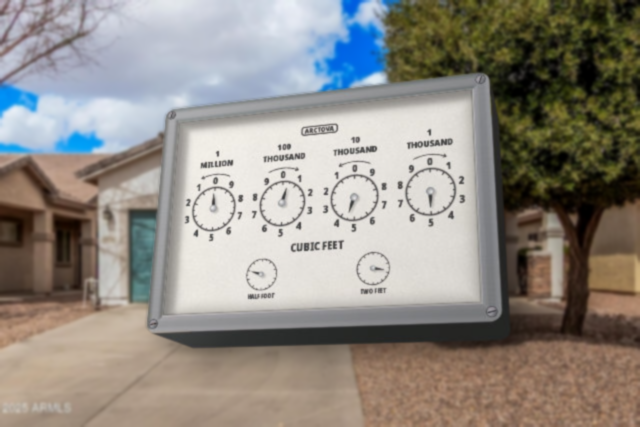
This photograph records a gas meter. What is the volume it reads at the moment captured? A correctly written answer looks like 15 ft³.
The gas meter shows 4500 ft³
